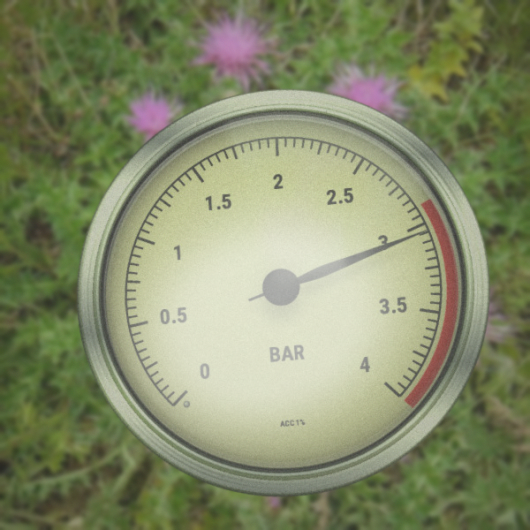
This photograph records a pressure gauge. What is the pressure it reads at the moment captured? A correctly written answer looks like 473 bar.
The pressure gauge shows 3.05 bar
